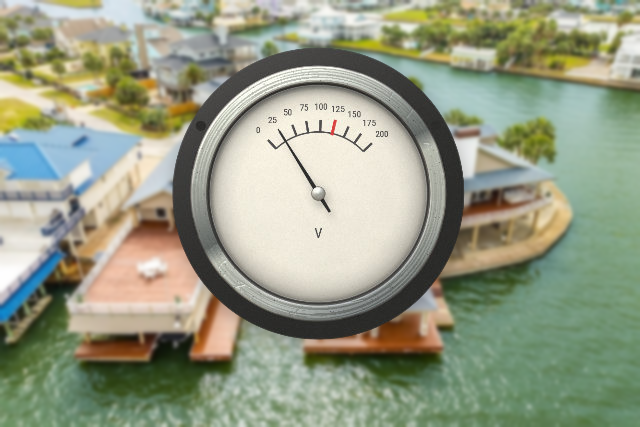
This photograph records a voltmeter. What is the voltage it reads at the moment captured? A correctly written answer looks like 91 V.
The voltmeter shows 25 V
